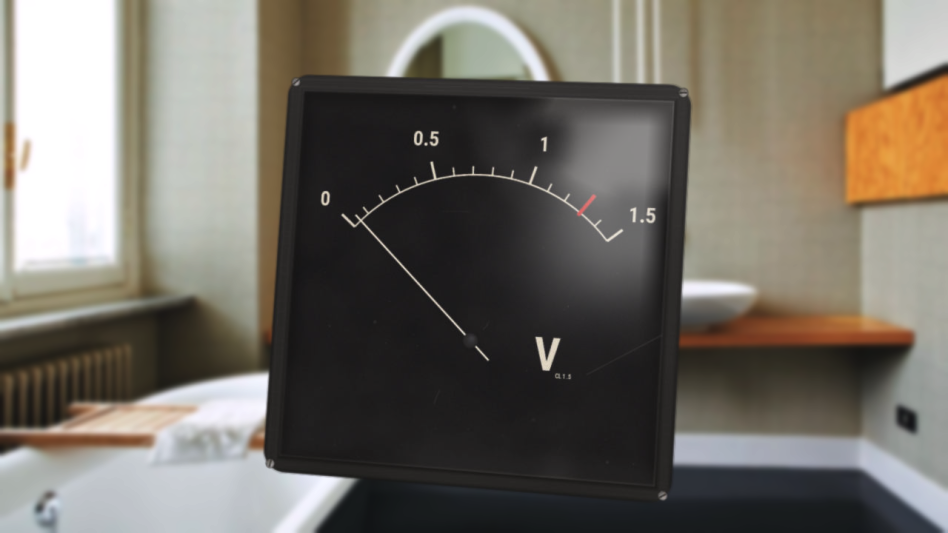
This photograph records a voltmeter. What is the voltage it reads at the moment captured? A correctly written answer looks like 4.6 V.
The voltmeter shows 0.05 V
